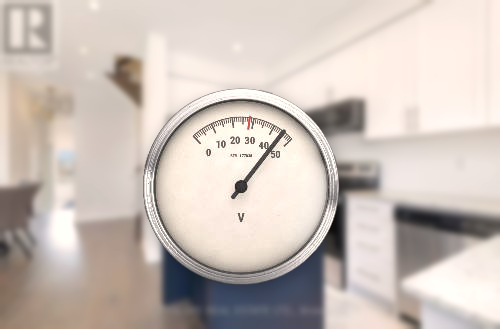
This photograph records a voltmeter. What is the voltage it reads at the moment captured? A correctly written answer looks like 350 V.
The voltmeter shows 45 V
